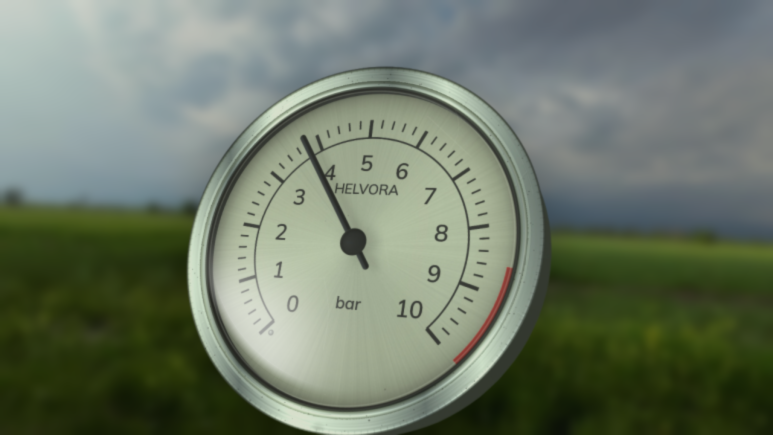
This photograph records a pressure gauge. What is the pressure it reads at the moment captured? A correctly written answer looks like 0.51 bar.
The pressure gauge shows 3.8 bar
